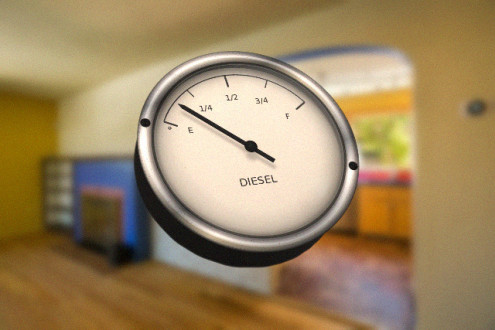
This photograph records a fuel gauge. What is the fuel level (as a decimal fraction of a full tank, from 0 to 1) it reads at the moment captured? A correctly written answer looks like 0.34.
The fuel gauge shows 0.125
